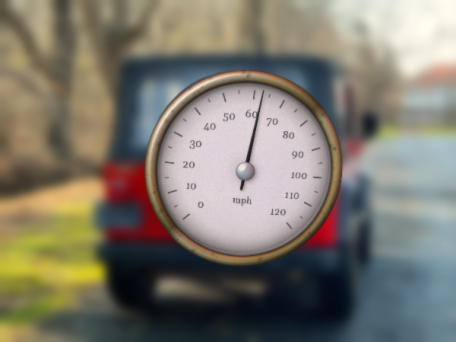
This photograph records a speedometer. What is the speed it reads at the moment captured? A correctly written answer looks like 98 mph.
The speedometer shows 62.5 mph
